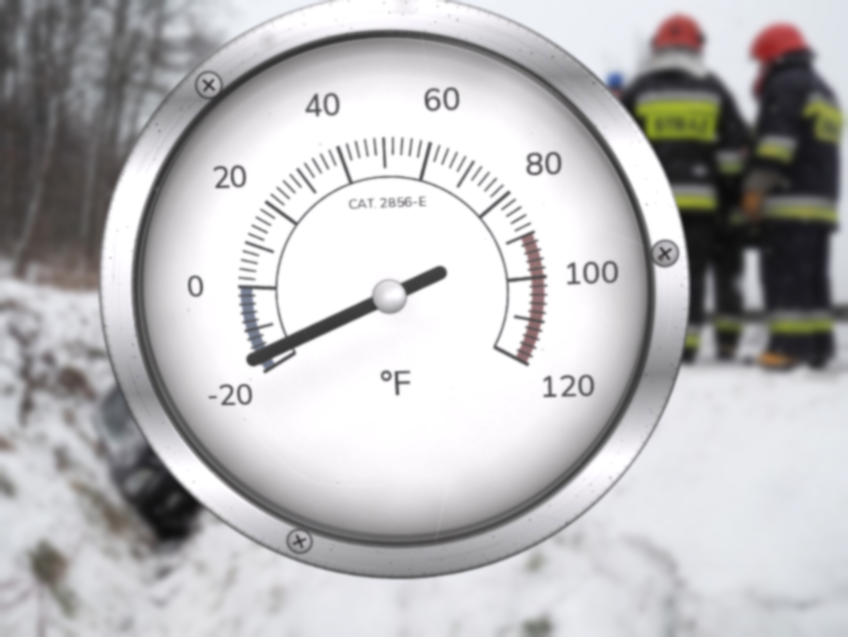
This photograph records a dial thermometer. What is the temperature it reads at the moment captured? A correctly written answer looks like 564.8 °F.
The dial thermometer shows -16 °F
